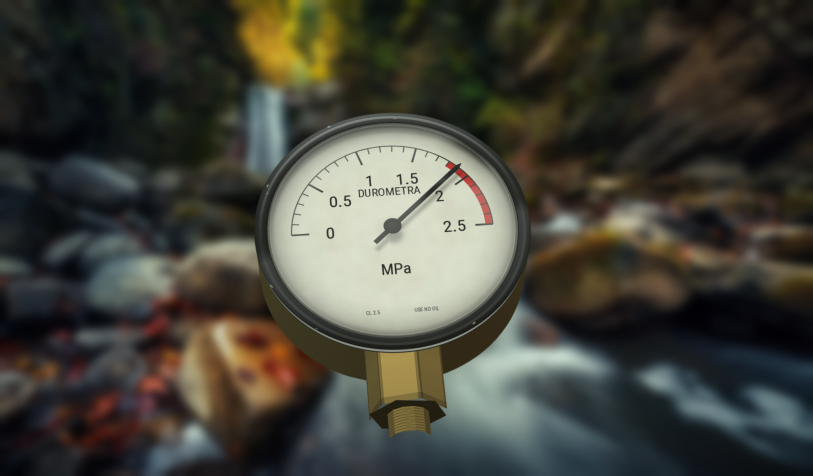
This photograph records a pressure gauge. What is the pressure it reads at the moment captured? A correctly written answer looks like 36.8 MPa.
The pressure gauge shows 1.9 MPa
